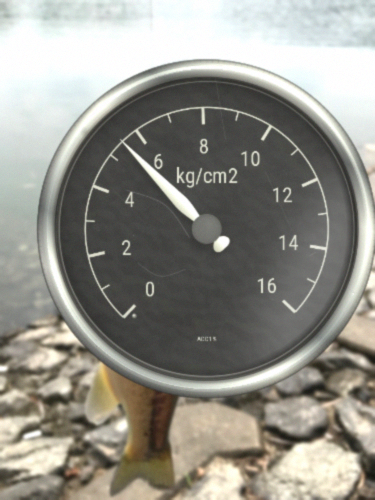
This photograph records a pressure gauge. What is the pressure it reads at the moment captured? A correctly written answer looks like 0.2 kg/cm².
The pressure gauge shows 5.5 kg/cm²
